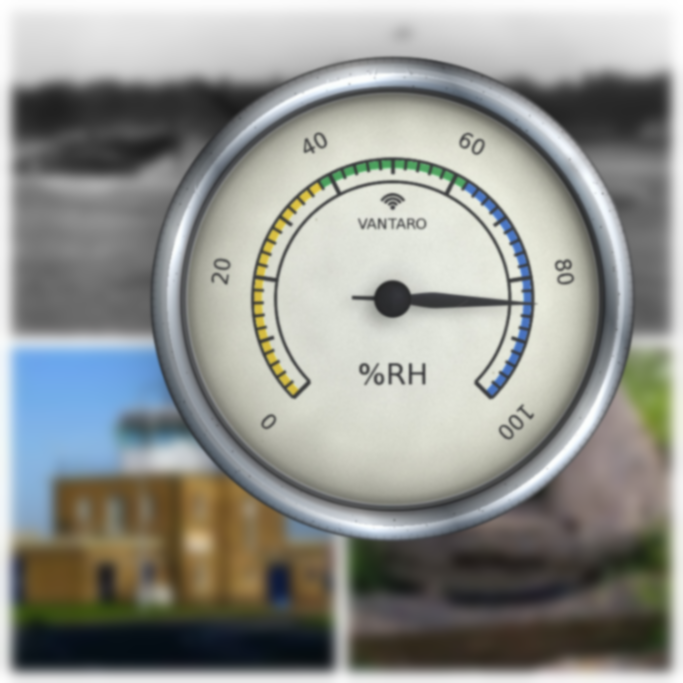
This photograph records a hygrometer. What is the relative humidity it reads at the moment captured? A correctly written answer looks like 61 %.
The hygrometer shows 84 %
